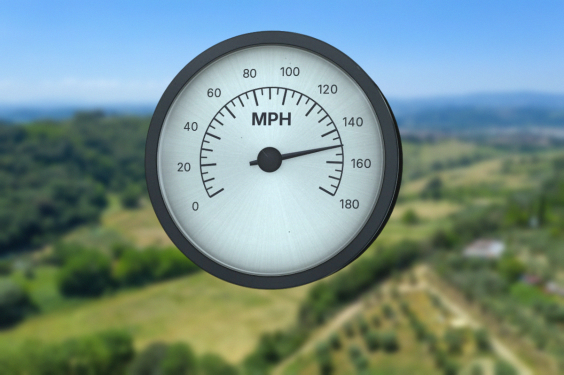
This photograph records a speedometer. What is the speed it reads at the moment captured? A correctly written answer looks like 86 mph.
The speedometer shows 150 mph
